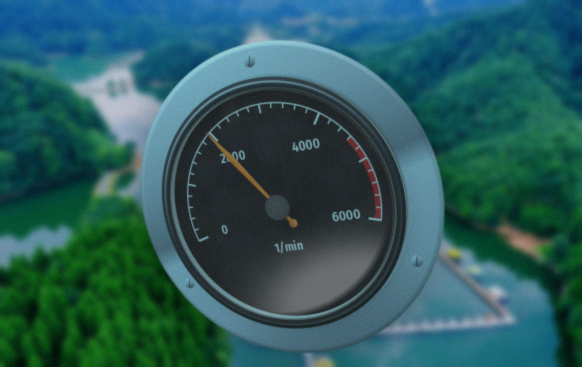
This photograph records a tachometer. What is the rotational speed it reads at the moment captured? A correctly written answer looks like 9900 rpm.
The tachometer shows 2000 rpm
